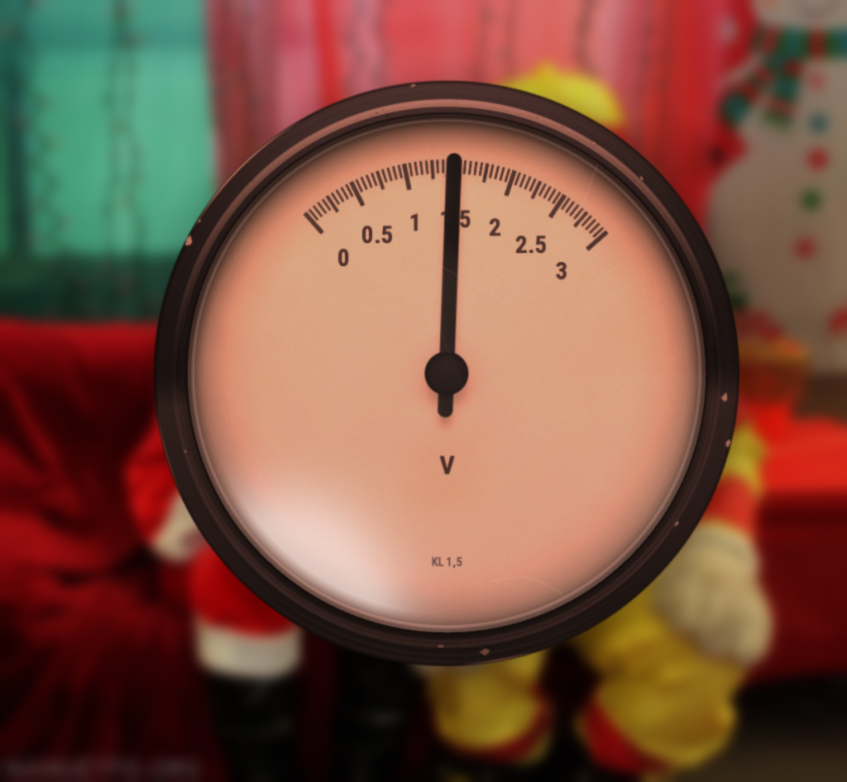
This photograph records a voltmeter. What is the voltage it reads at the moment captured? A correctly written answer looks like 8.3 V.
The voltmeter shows 1.45 V
